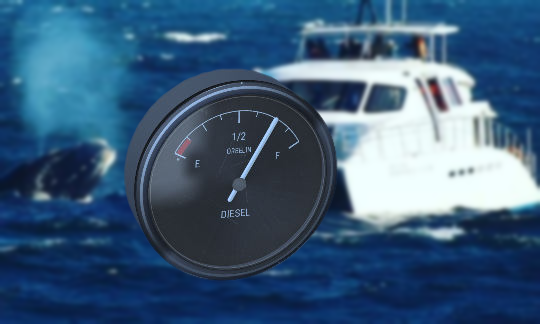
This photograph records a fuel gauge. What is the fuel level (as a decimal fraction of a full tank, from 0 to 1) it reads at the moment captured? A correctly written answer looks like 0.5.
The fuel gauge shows 0.75
